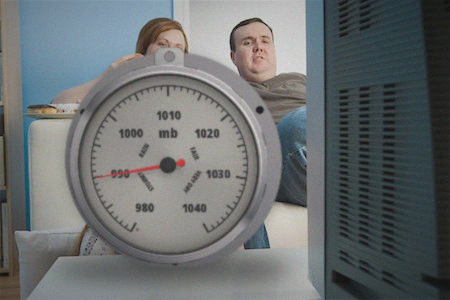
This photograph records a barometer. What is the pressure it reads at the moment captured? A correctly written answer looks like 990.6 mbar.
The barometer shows 990 mbar
